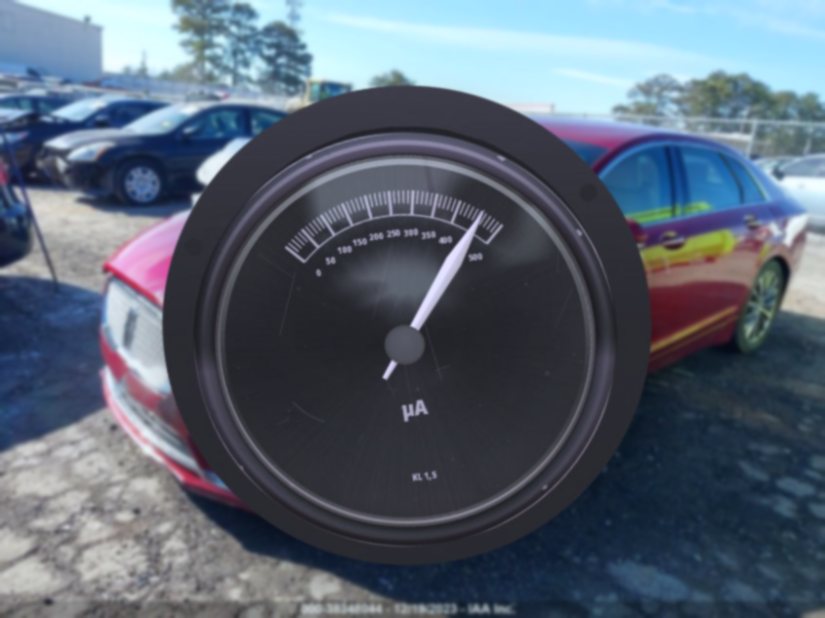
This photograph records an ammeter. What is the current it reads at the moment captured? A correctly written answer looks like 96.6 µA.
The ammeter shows 450 µA
